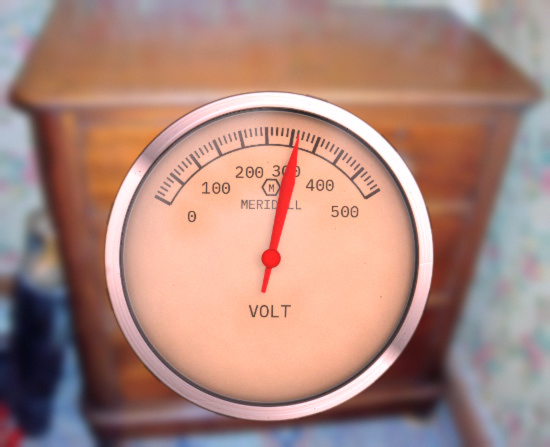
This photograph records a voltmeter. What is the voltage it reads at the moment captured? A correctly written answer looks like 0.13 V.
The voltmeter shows 310 V
